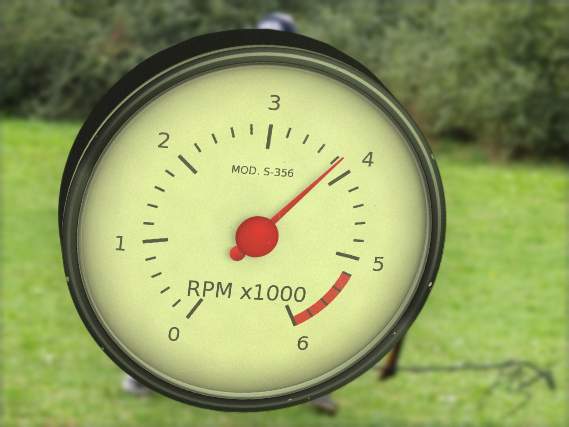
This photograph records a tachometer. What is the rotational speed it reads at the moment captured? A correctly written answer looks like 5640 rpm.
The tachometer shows 3800 rpm
